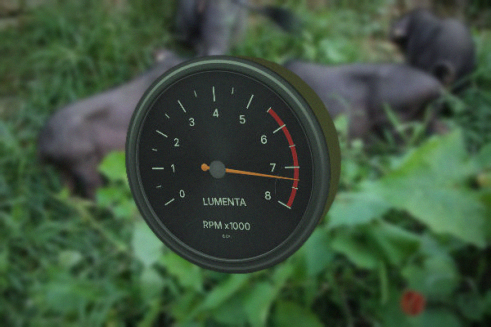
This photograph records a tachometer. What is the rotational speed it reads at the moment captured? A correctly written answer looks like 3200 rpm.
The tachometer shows 7250 rpm
